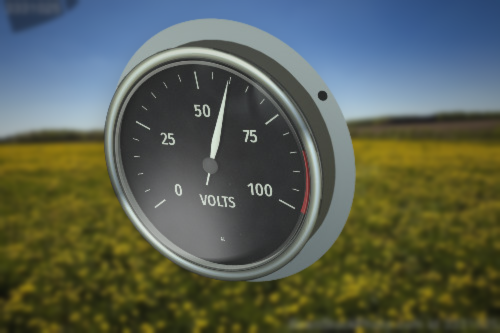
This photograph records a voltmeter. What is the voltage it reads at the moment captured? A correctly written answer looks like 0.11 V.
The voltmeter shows 60 V
